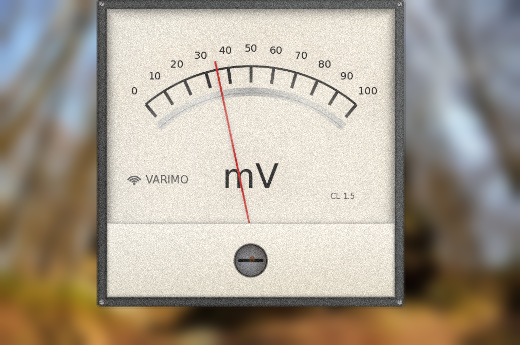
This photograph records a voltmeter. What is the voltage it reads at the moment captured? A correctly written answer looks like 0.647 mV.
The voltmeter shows 35 mV
